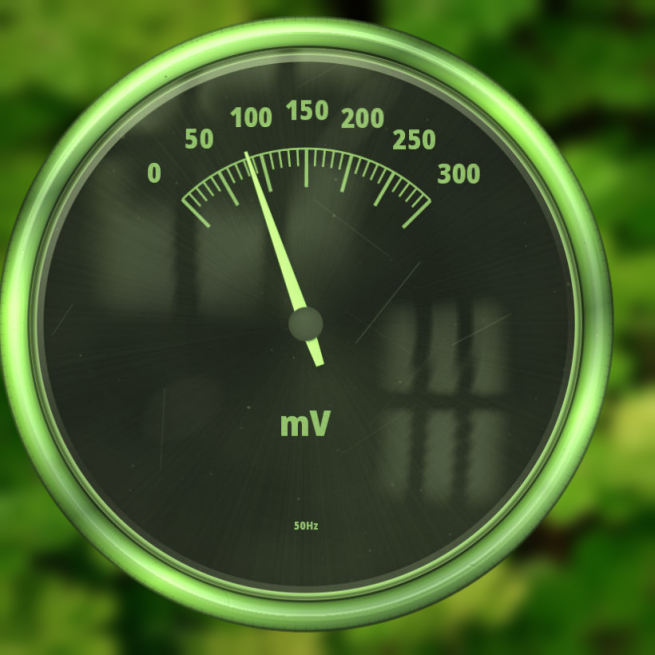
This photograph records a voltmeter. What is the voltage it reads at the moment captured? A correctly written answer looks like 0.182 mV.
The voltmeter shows 85 mV
